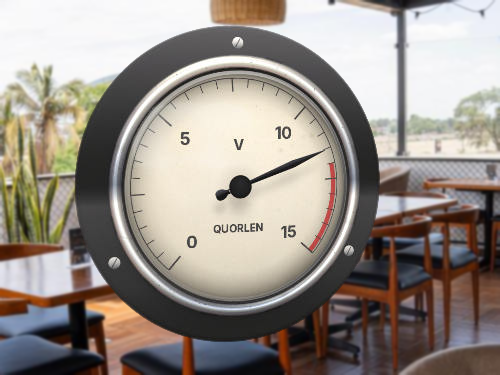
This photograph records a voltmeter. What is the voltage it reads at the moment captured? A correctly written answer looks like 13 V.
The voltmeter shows 11.5 V
